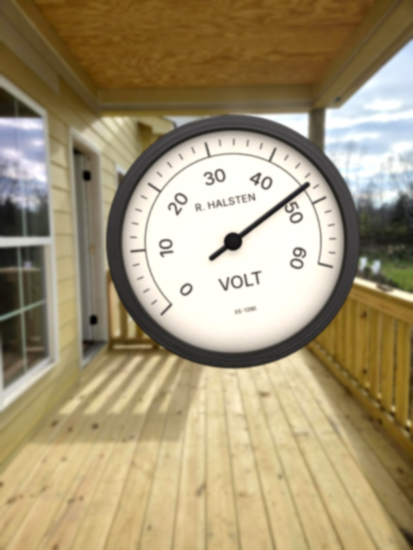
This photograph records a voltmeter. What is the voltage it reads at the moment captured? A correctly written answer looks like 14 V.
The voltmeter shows 47 V
